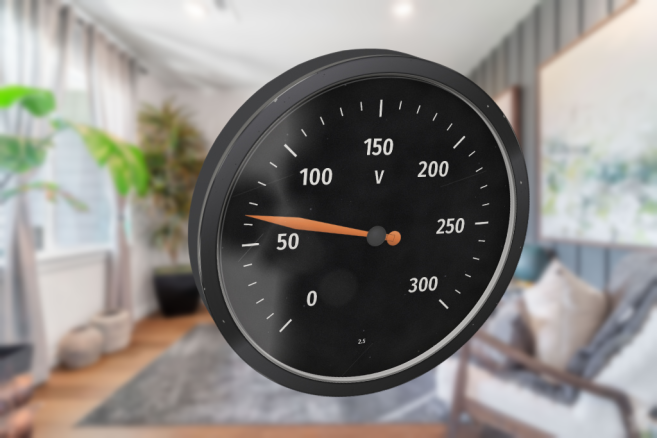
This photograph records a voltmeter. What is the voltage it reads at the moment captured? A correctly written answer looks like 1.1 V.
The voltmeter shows 65 V
